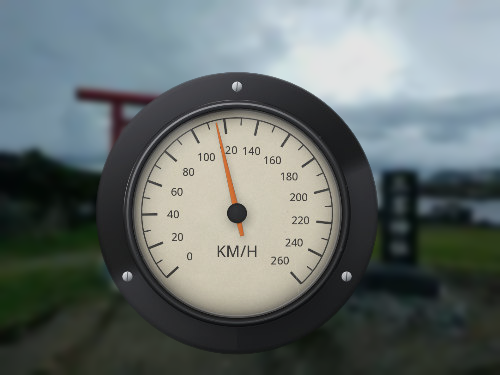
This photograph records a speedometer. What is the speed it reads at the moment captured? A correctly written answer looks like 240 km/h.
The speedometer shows 115 km/h
